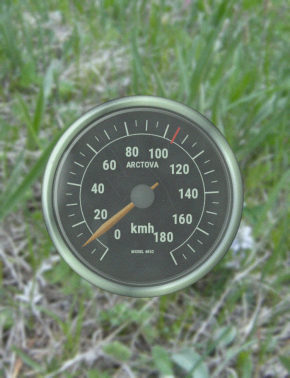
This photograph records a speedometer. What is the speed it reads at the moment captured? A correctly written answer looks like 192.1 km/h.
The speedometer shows 10 km/h
